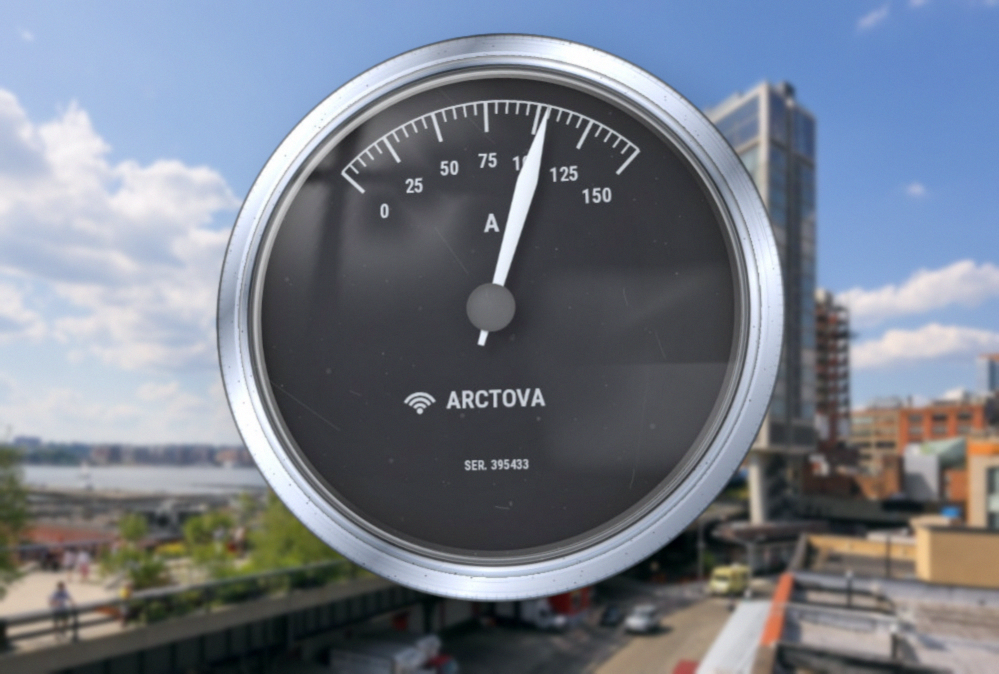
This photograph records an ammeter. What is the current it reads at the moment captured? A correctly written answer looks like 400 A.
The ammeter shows 105 A
